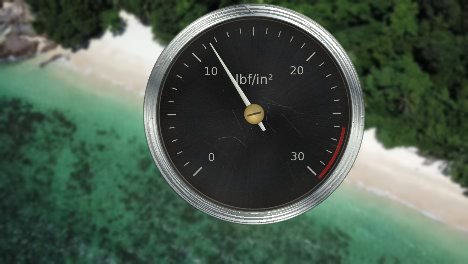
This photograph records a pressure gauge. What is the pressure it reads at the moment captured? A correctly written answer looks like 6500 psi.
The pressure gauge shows 11.5 psi
